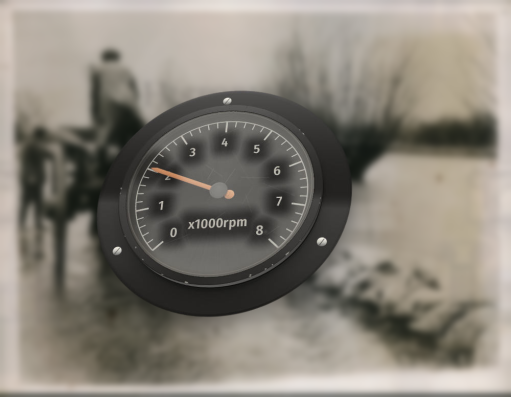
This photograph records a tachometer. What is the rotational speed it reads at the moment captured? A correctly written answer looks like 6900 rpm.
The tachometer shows 2000 rpm
